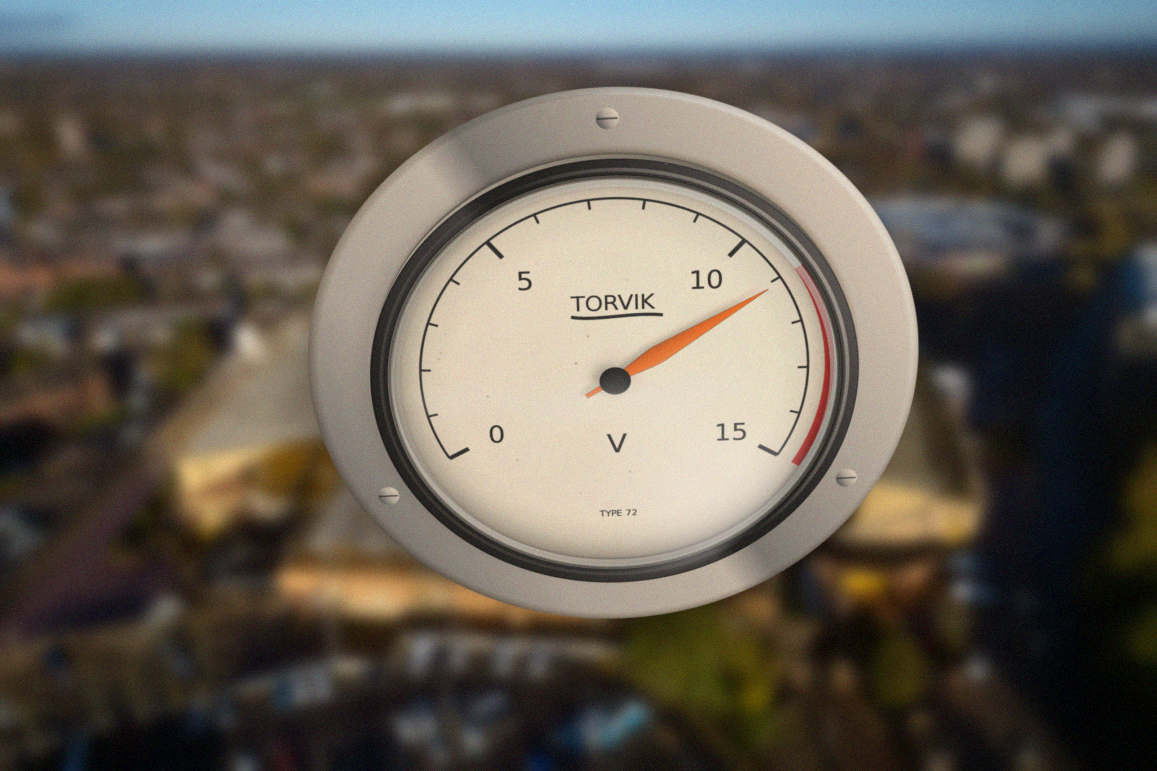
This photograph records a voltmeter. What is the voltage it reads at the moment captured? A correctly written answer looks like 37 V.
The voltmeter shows 11 V
